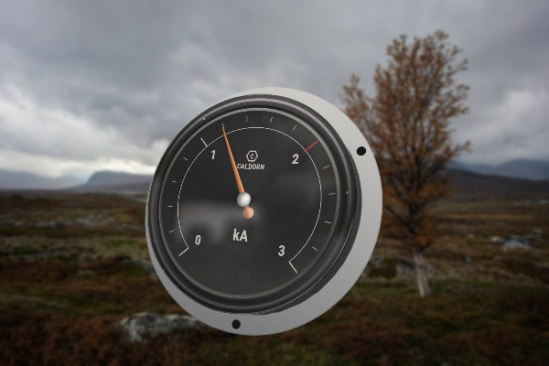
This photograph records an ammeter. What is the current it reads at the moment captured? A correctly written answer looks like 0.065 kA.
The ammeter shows 1.2 kA
